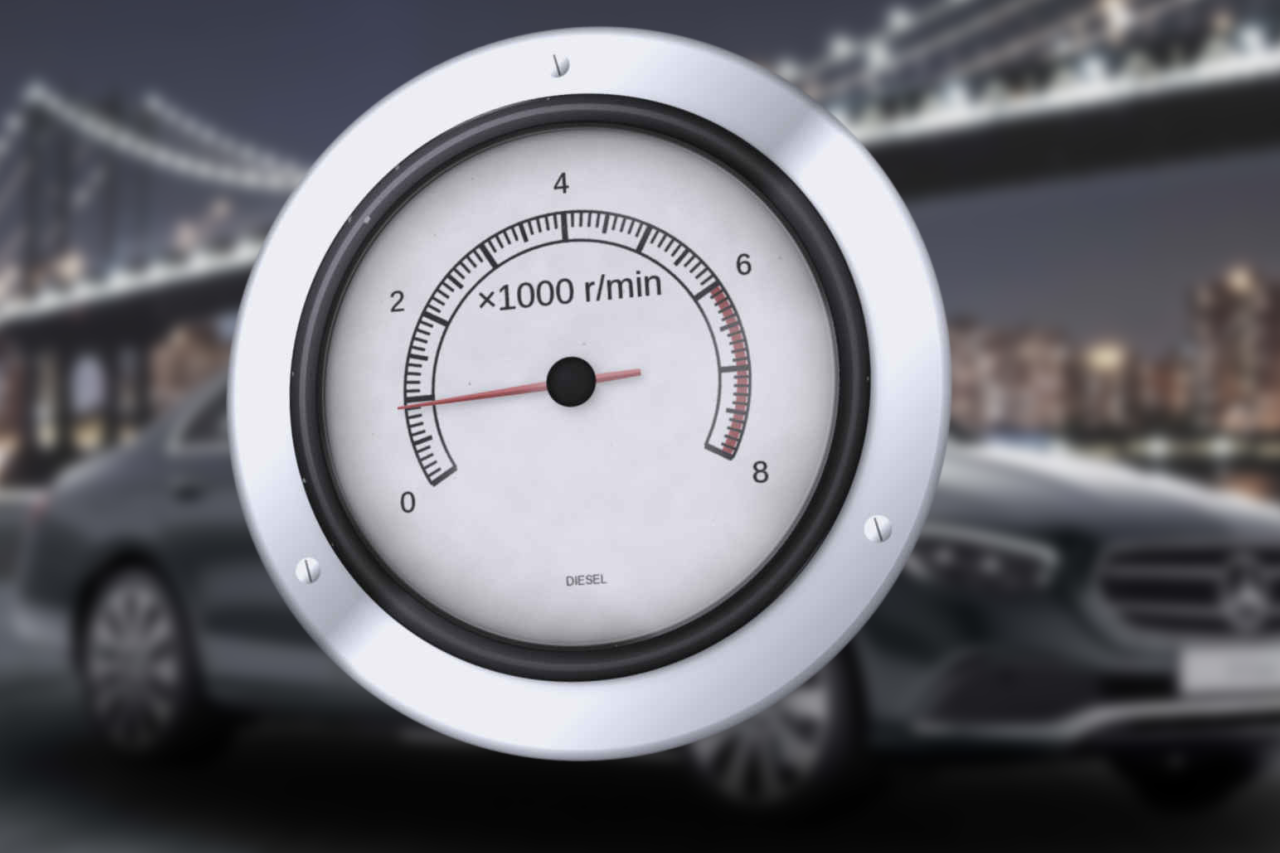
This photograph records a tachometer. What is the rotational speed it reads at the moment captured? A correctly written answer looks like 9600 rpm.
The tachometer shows 900 rpm
